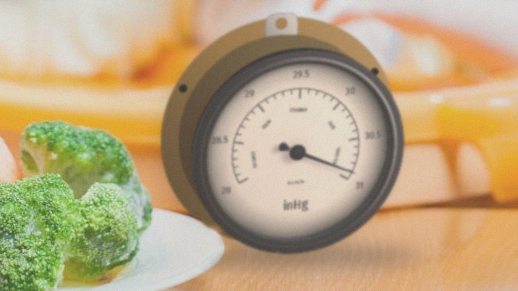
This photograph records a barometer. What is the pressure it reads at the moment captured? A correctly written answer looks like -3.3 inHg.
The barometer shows 30.9 inHg
